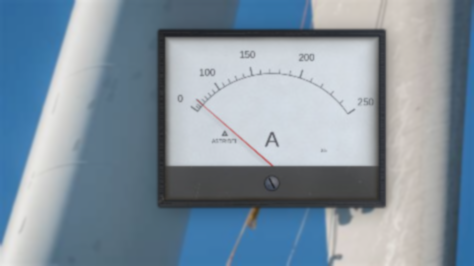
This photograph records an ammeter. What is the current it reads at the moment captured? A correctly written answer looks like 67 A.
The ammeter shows 50 A
